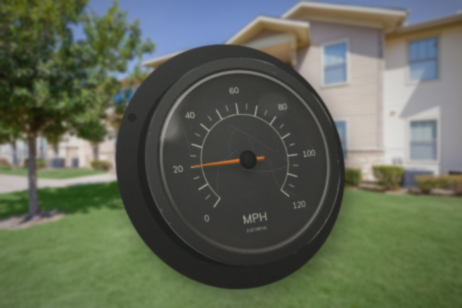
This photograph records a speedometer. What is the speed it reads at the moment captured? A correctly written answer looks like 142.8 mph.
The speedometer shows 20 mph
